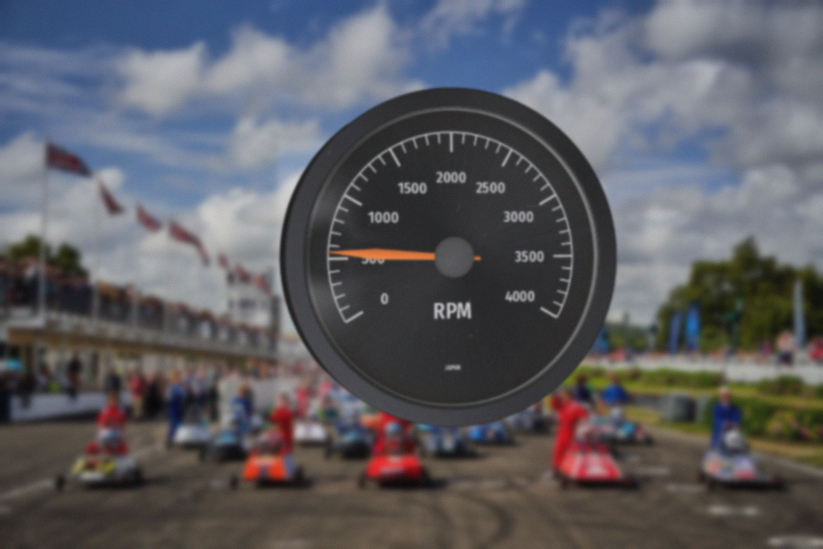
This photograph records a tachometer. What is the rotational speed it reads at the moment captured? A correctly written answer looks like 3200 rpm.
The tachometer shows 550 rpm
